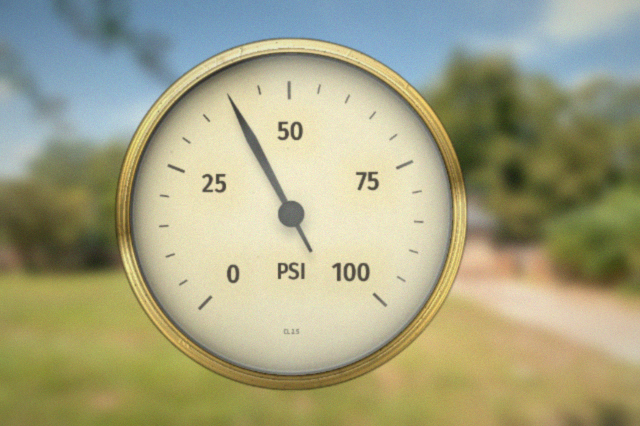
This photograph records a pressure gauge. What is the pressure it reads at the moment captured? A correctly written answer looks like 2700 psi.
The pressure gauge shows 40 psi
